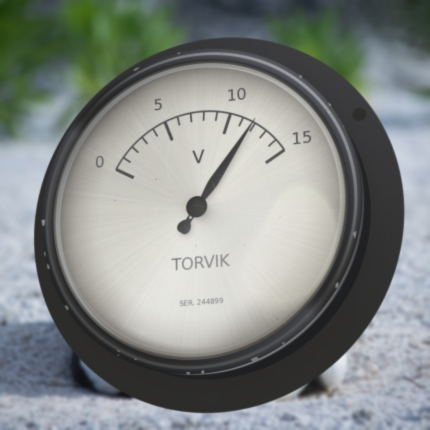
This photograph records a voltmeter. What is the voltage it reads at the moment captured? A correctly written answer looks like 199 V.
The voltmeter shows 12 V
